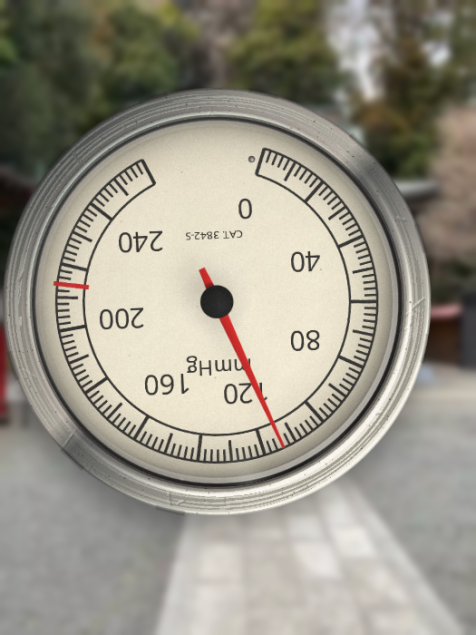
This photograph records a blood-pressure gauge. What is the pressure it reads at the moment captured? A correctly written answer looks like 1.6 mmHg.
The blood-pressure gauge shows 114 mmHg
